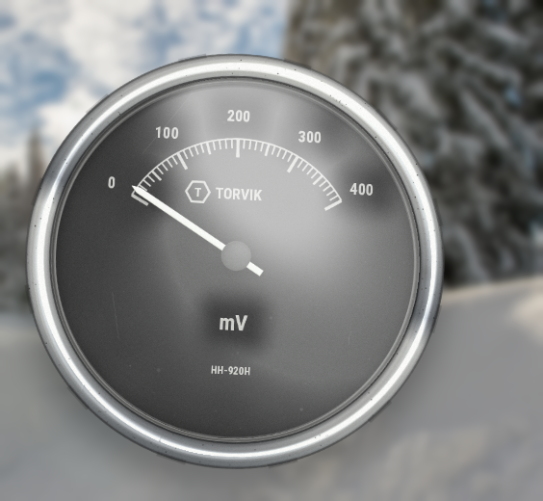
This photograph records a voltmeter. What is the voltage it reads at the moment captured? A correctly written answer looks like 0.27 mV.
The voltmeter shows 10 mV
